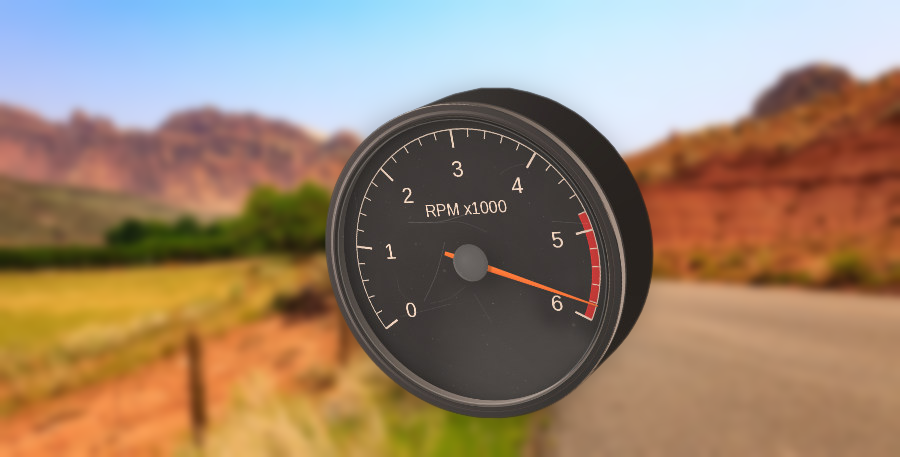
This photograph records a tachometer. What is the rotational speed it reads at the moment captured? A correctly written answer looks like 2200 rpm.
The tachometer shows 5800 rpm
